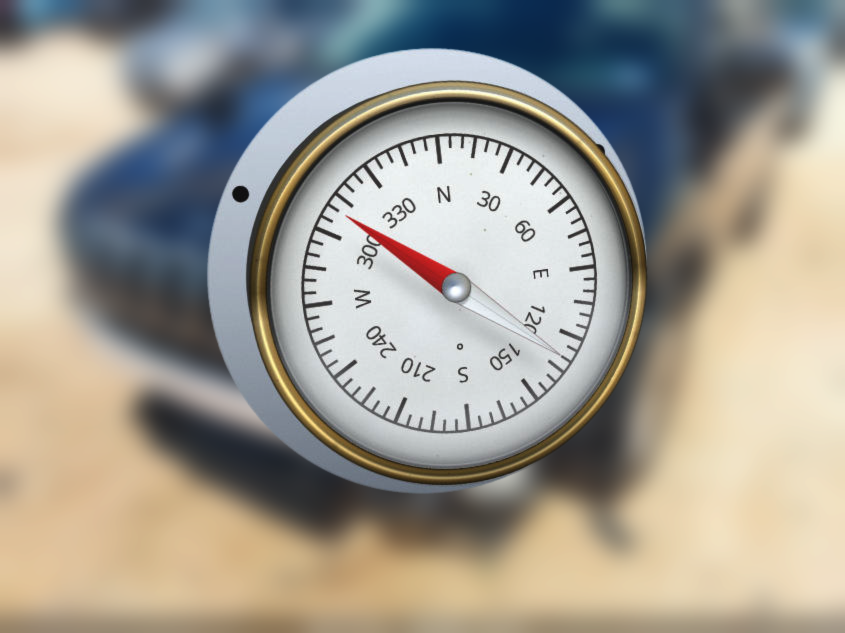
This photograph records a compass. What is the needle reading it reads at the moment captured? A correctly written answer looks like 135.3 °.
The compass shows 310 °
